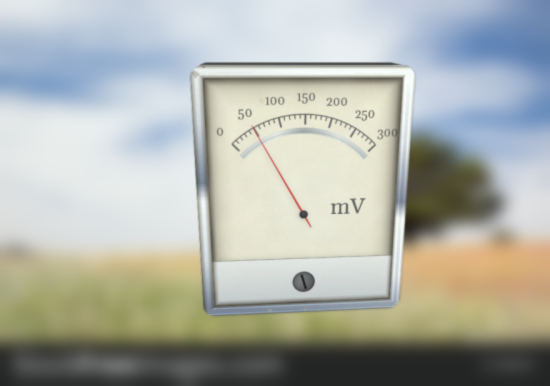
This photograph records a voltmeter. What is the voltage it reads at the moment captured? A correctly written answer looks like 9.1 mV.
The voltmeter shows 50 mV
